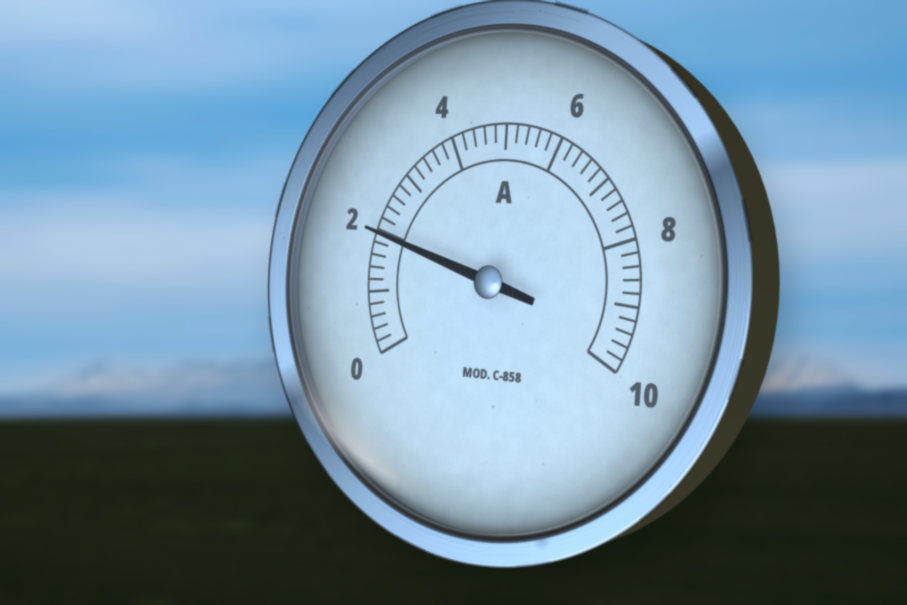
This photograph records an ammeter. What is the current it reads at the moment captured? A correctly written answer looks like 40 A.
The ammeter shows 2 A
